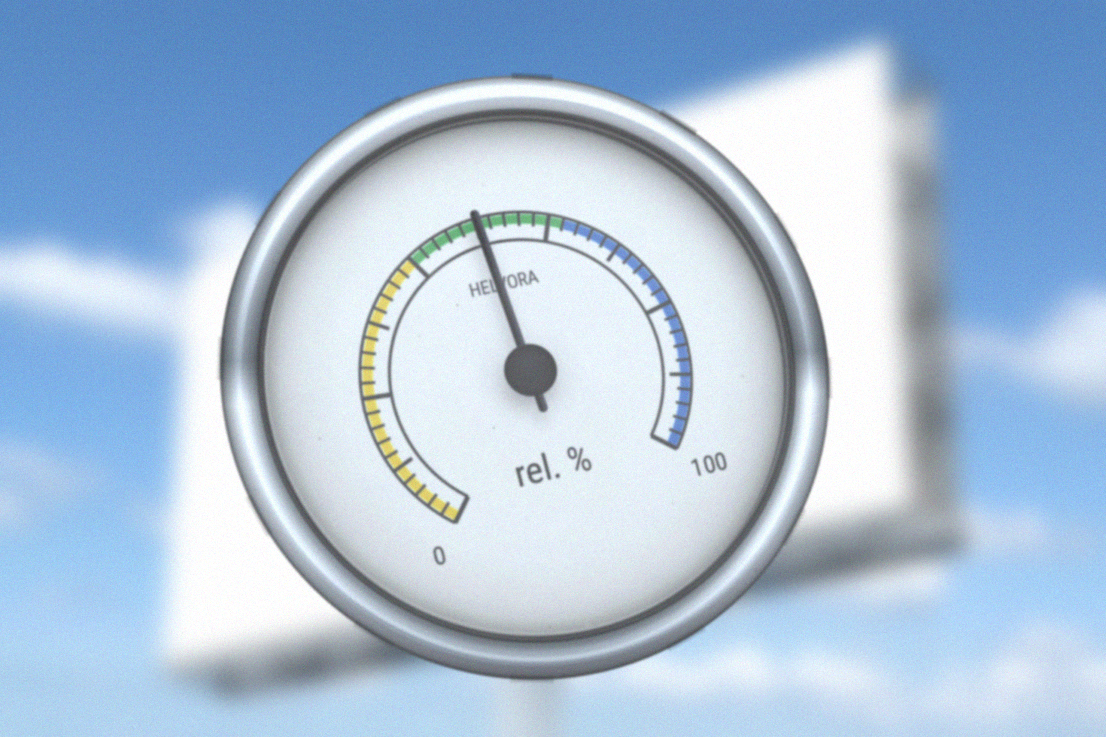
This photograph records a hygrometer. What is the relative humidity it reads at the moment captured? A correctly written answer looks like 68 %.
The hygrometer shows 50 %
